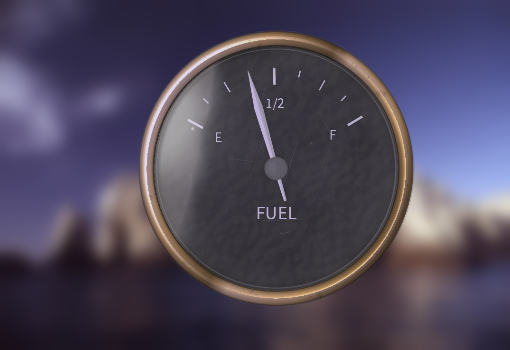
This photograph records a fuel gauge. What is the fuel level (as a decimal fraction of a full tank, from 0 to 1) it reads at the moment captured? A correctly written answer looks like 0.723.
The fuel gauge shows 0.375
